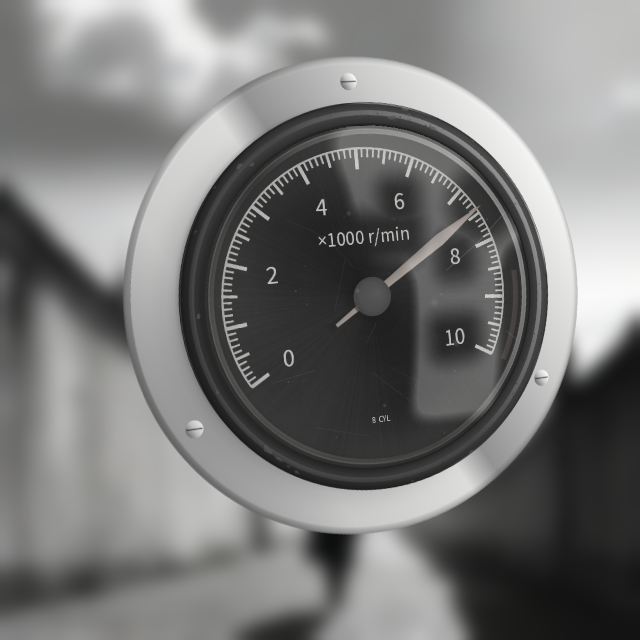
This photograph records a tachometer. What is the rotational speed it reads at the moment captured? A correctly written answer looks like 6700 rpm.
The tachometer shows 7400 rpm
